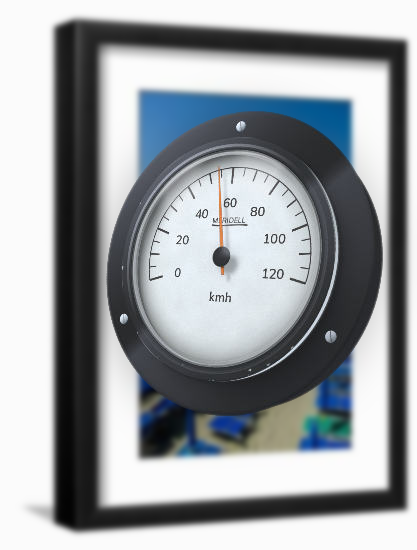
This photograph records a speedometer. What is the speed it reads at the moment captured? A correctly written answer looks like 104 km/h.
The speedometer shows 55 km/h
